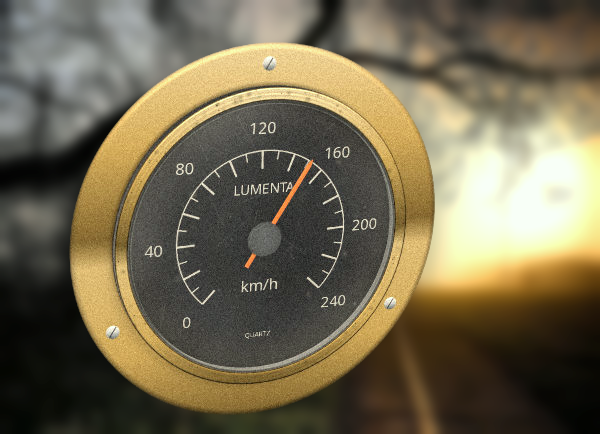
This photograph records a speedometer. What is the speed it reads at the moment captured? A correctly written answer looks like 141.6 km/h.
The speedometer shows 150 km/h
